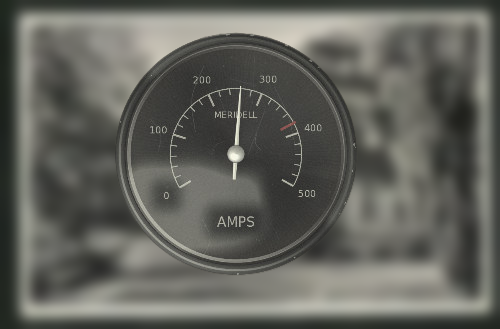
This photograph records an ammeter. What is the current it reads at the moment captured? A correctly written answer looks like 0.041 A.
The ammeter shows 260 A
